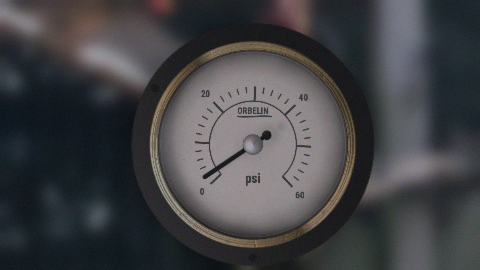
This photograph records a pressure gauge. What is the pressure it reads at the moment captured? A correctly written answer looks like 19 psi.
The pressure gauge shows 2 psi
